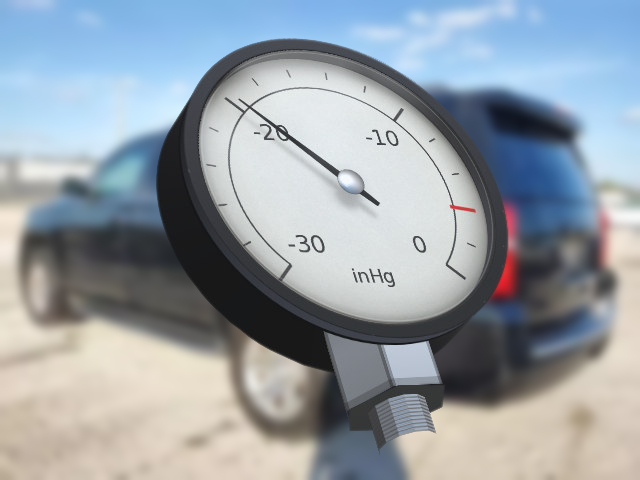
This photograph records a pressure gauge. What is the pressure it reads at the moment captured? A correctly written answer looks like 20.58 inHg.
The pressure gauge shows -20 inHg
